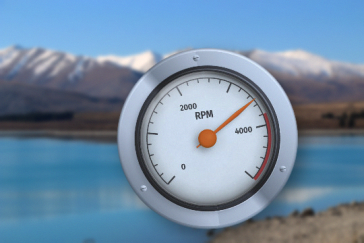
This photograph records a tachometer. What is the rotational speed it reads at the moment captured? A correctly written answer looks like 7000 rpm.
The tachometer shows 3500 rpm
